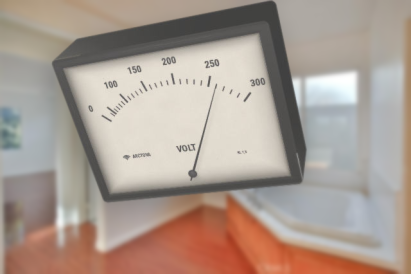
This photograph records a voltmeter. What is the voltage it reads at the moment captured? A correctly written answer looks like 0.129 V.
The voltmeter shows 260 V
